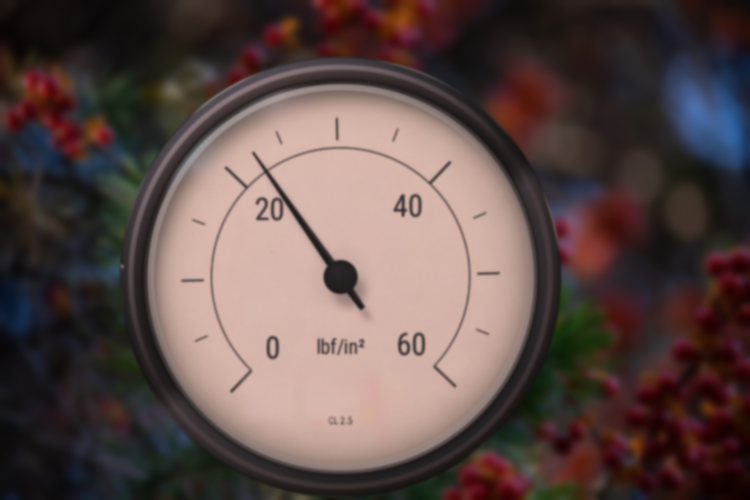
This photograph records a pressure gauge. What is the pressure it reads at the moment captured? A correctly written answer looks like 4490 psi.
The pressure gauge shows 22.5 psi
